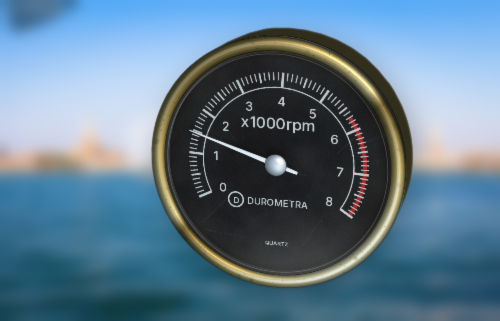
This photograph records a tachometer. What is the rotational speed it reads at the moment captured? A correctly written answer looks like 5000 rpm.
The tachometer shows 1500 rpm
